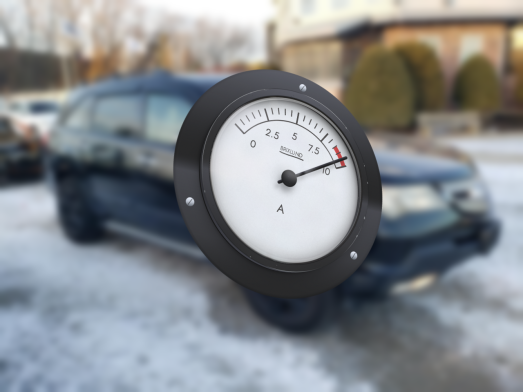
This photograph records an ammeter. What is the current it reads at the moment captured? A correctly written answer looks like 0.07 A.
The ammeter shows 9.5 A
